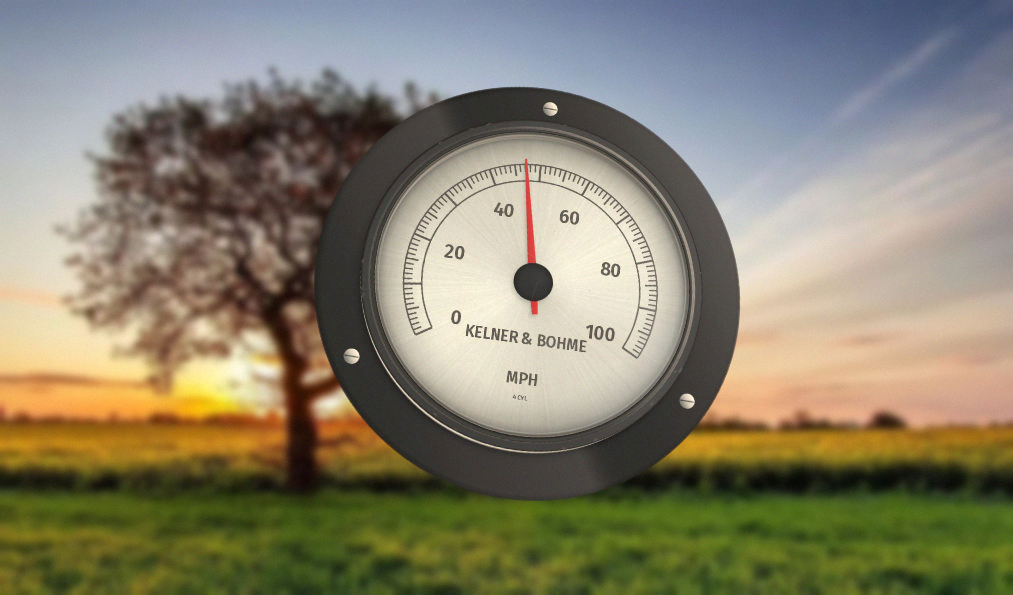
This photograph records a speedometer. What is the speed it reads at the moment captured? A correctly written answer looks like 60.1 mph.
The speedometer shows 47 mph
